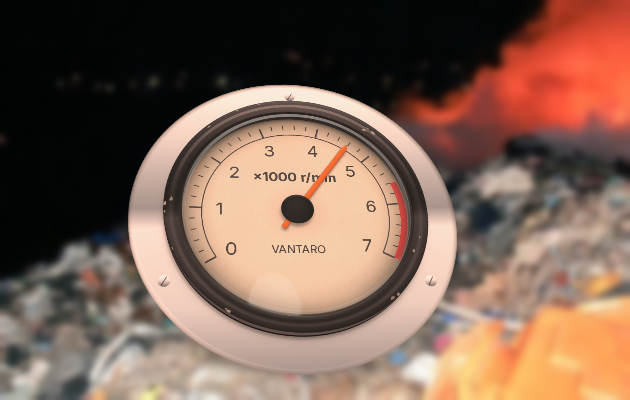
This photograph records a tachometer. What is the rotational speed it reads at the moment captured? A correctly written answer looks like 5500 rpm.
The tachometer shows 4600 rpm
